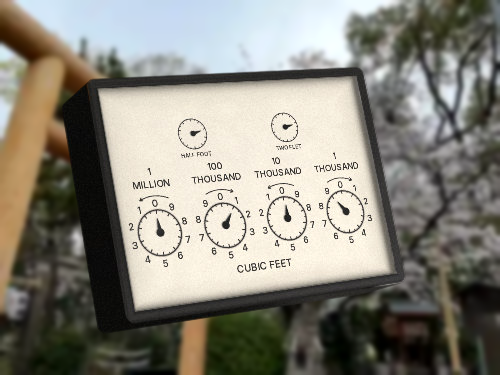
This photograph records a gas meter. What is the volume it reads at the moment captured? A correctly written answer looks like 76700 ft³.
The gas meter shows 9900 ft³
